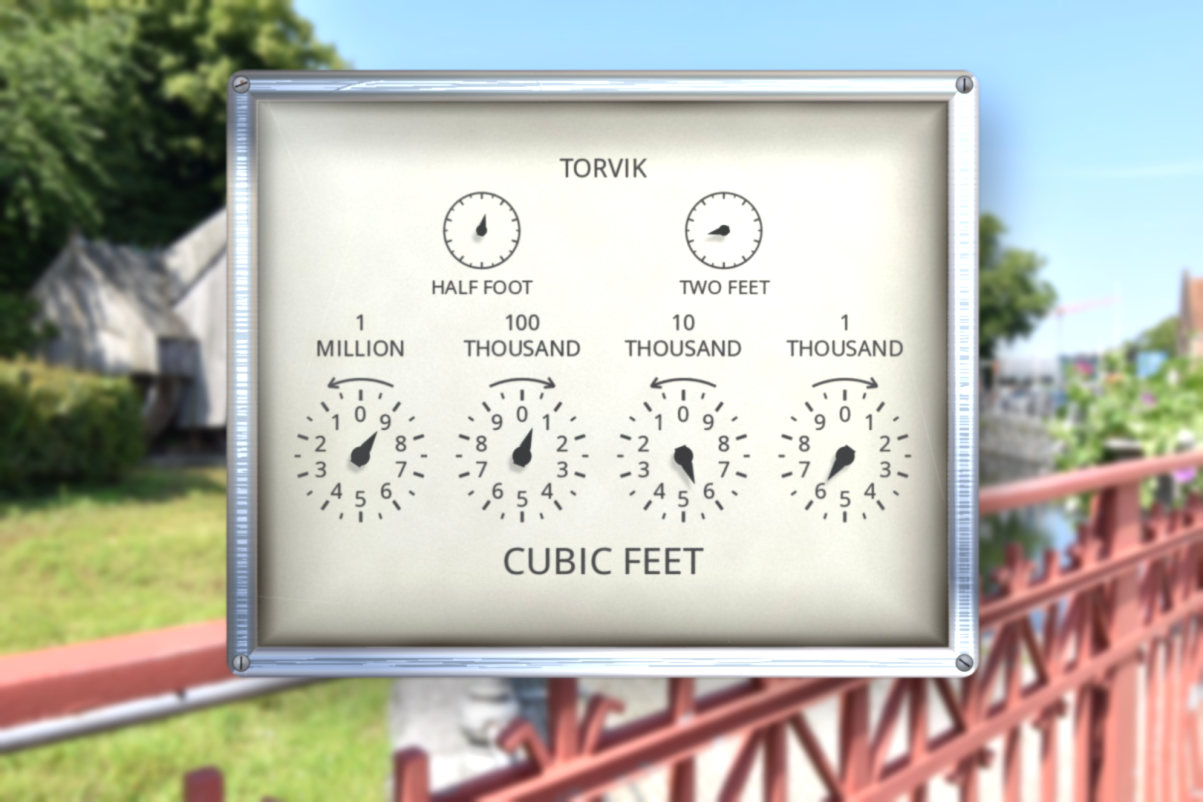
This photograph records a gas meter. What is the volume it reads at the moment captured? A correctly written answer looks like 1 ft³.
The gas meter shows 905600 ft³
